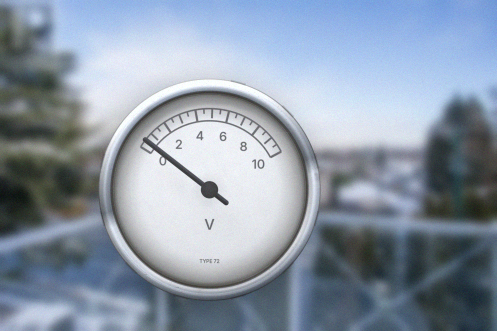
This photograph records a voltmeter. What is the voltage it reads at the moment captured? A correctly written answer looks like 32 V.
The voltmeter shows 0.5 V
